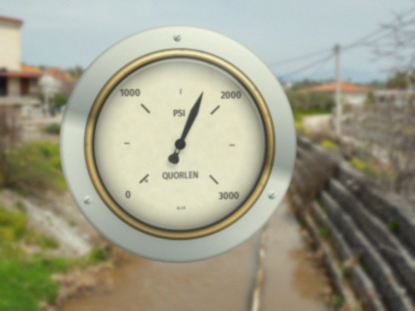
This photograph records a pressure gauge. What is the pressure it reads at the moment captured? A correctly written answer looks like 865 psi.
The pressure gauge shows 1750 psi
